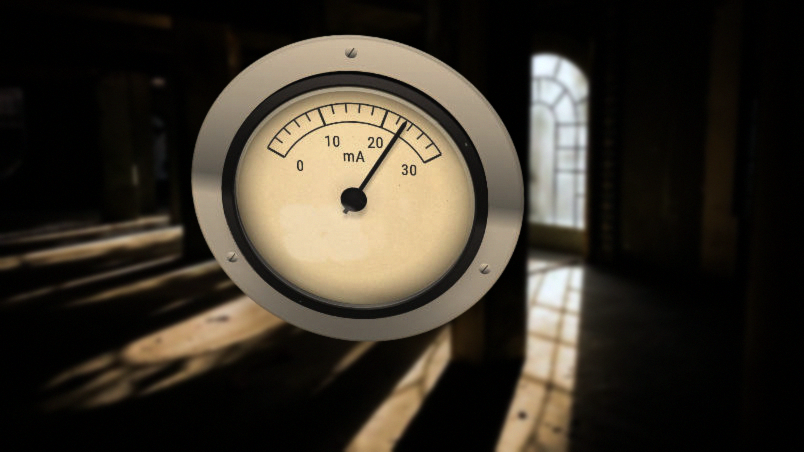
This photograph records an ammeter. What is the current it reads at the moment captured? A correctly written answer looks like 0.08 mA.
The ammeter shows 23 mA
